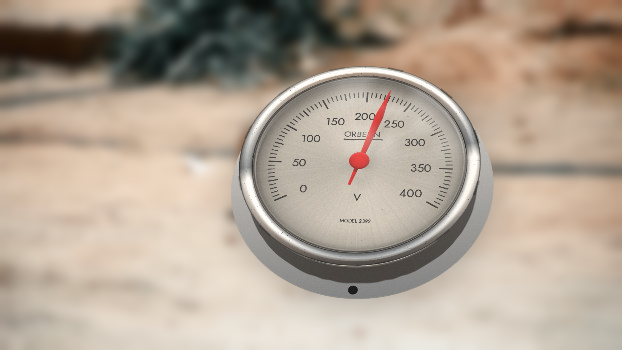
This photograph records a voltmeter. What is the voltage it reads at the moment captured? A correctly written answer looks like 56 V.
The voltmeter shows 225 V
